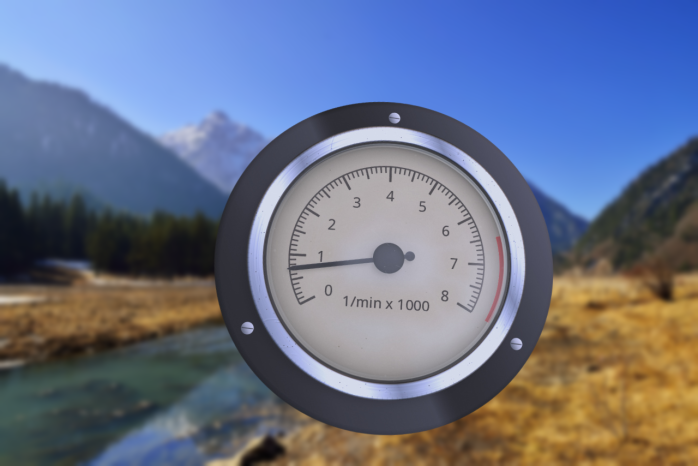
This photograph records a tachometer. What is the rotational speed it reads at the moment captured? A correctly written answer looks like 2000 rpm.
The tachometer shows 700 rpm
